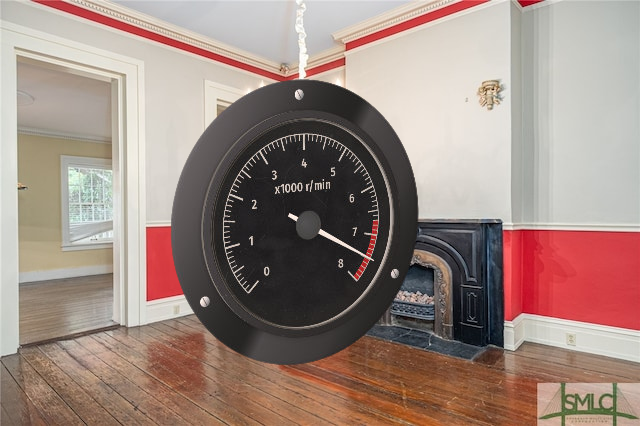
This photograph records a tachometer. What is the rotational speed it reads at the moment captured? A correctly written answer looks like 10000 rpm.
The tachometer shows 7500 rpm
